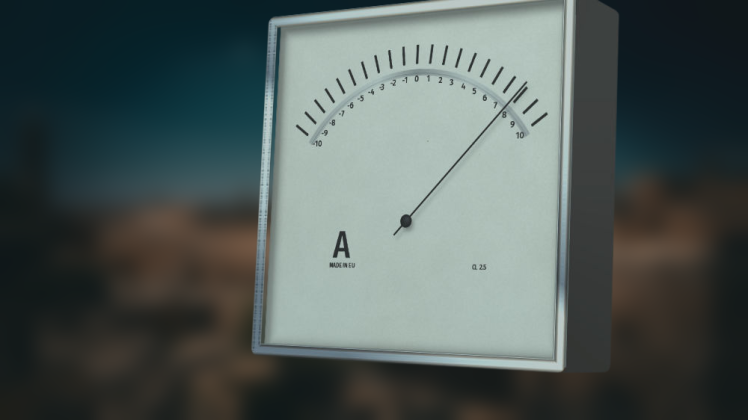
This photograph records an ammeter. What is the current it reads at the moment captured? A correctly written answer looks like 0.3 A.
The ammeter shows 8 A
